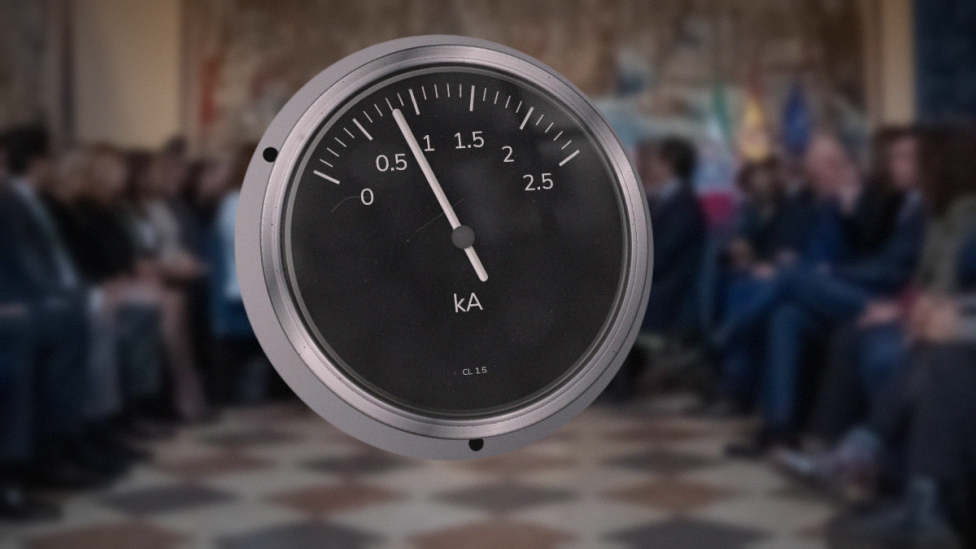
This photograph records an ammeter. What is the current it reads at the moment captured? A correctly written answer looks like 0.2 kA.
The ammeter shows 0.8 kA
